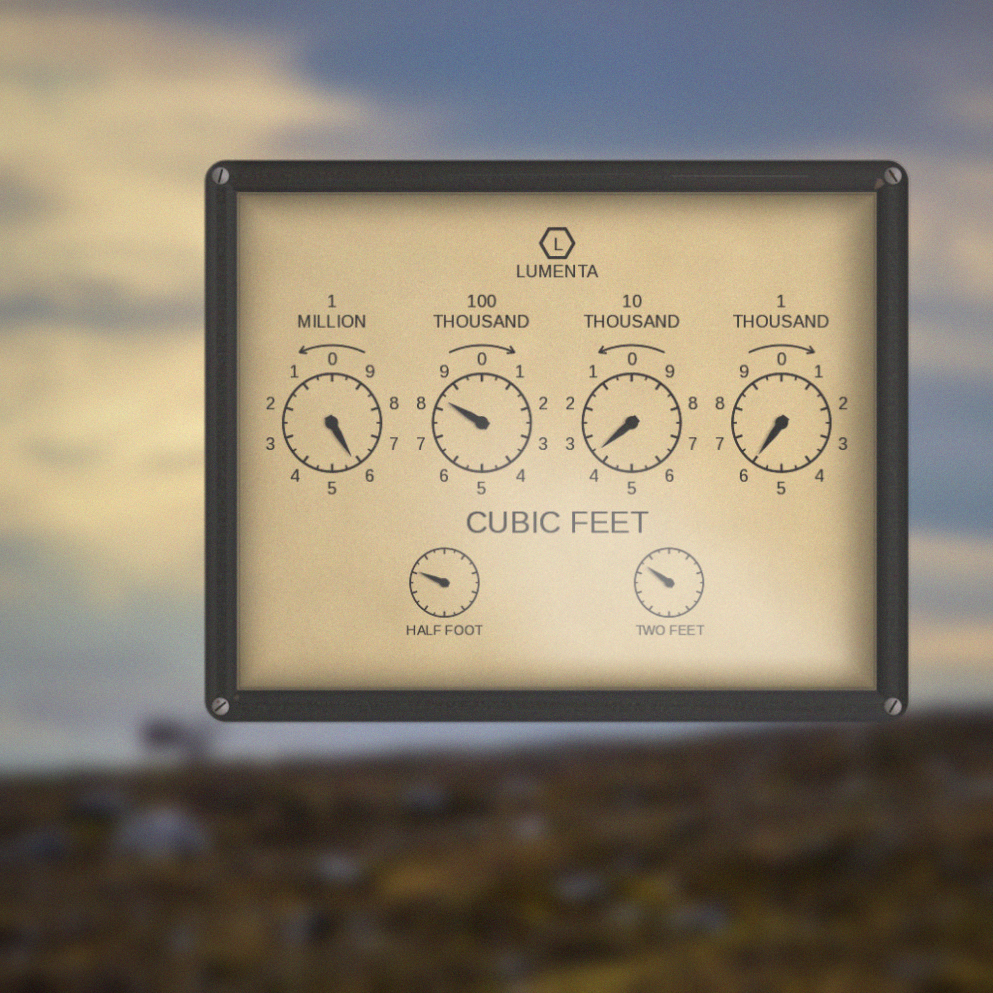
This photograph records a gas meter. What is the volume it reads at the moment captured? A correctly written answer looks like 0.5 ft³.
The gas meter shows 583600 ft³
